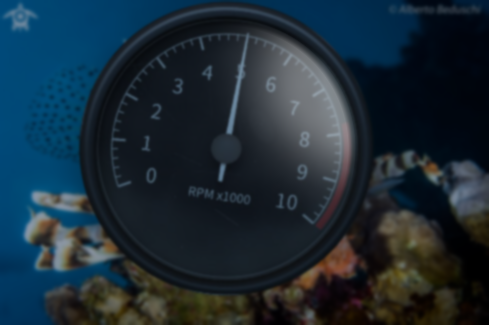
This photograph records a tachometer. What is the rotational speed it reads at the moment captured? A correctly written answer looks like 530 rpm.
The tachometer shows 5000 rpm
